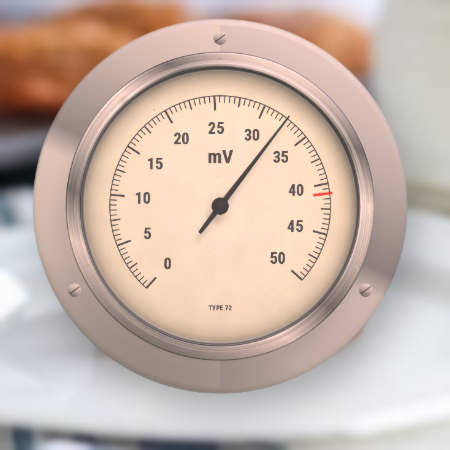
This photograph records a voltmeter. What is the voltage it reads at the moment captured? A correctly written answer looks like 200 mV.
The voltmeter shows 32.5 mV
